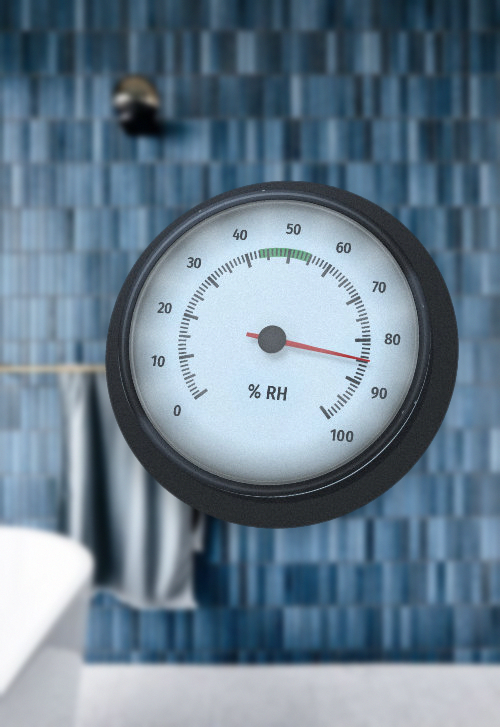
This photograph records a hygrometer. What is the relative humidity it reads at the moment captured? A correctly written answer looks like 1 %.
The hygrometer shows 85 %
